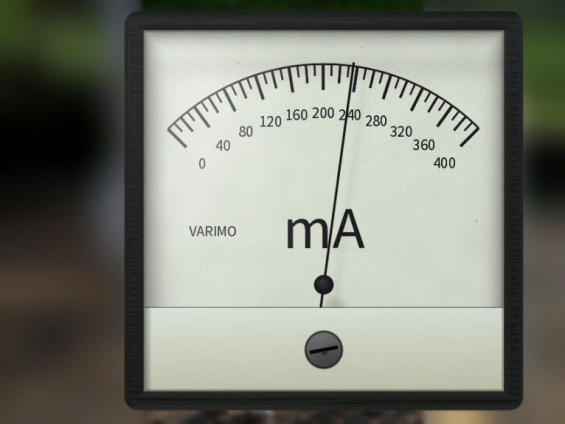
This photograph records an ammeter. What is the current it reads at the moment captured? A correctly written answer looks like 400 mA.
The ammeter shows 235 mA
